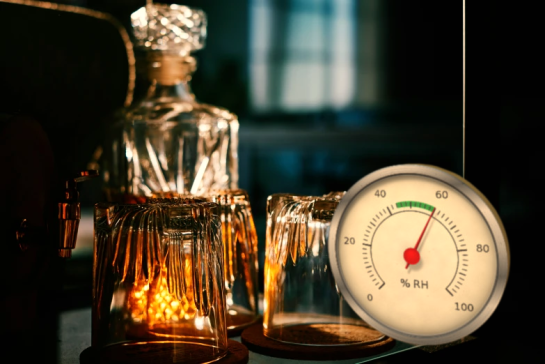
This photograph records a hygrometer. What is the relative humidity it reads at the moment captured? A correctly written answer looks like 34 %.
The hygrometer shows 60 %
